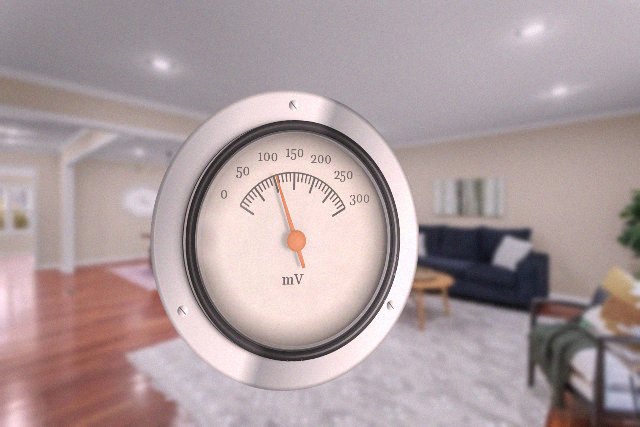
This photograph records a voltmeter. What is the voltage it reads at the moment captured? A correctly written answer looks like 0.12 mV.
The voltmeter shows 100 mV
